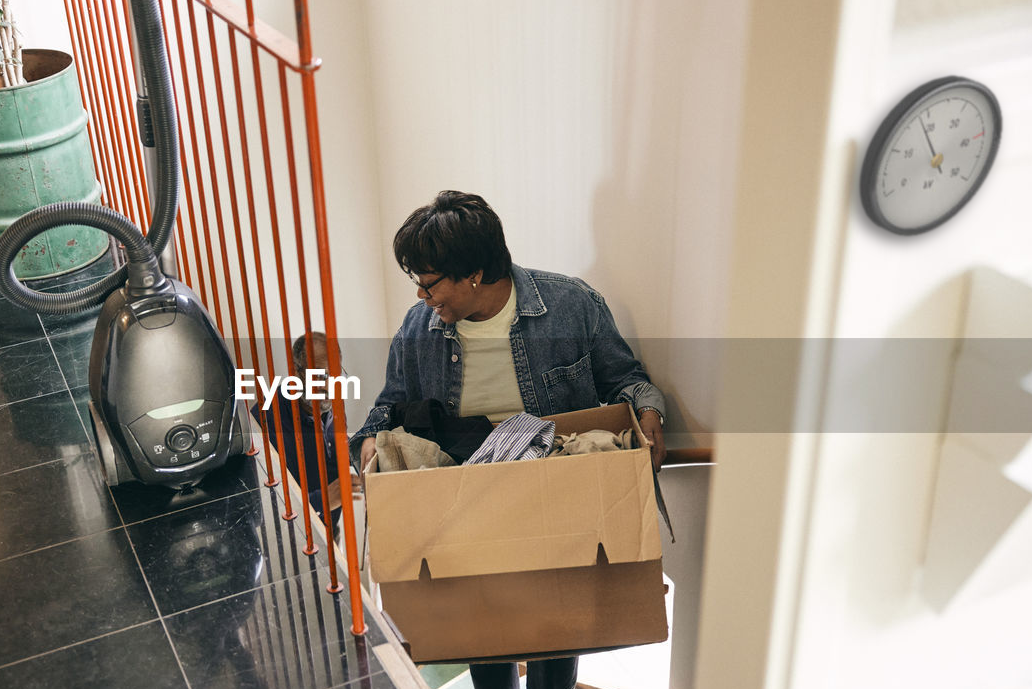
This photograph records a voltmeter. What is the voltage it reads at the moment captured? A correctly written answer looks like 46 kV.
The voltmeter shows 17.5 kV
